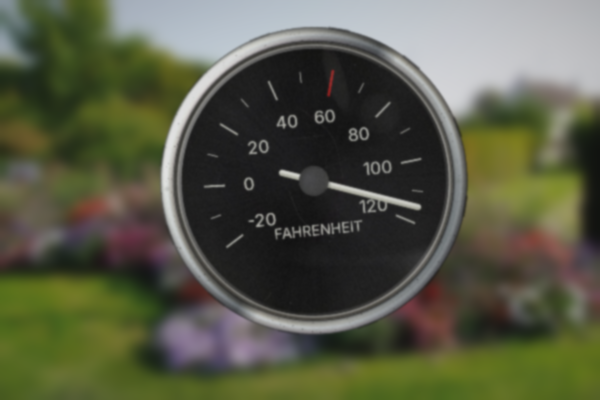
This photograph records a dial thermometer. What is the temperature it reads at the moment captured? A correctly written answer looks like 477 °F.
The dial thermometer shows 115 °F
